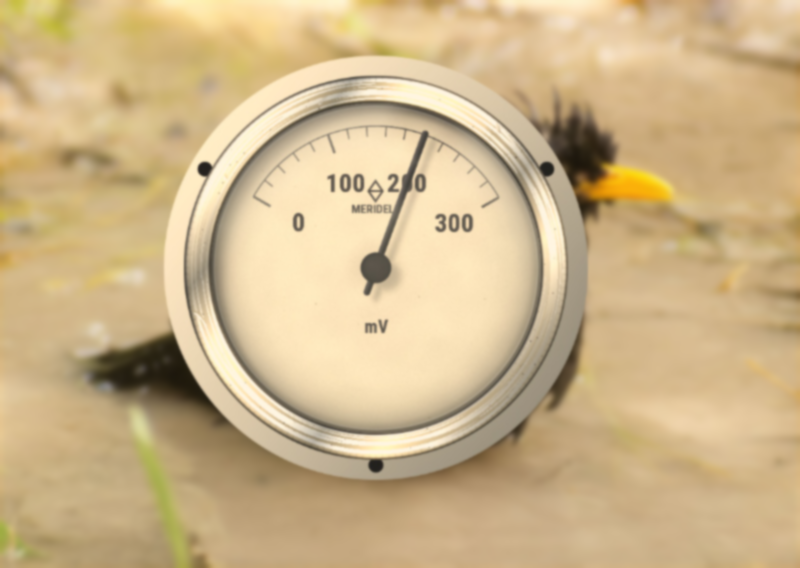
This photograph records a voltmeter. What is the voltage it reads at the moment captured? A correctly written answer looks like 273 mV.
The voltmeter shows 200 mV
